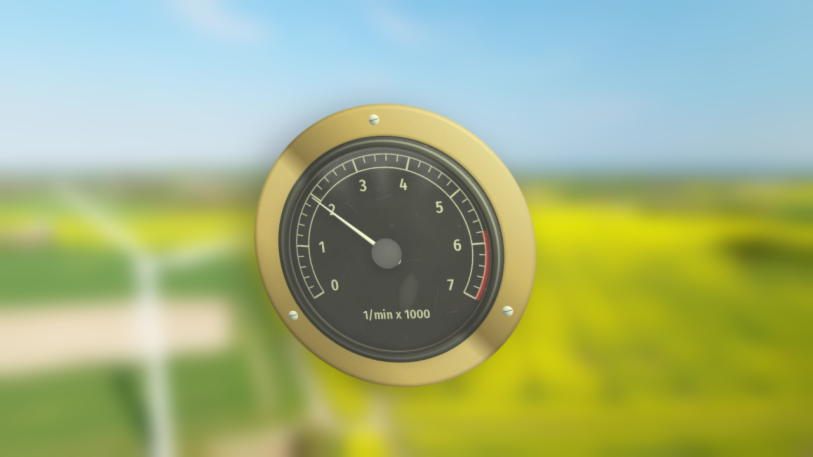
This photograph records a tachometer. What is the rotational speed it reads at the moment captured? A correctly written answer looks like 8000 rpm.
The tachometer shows 2000 rpm
